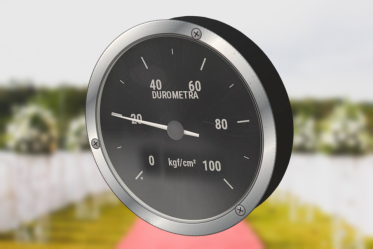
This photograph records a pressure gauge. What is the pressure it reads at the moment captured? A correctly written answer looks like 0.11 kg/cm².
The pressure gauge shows 20 kg/cm²
